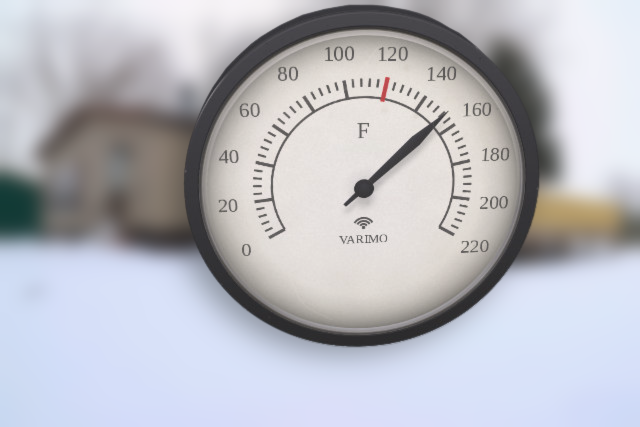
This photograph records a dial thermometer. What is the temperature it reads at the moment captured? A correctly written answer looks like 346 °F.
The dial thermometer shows 152 °F
